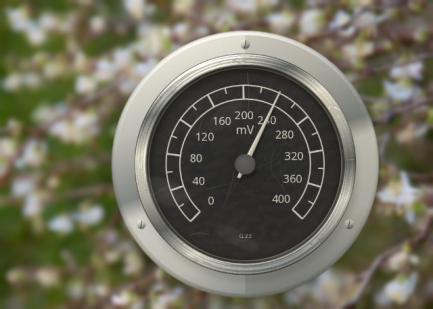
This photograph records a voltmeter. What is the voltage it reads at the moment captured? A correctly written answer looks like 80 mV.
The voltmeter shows 240 mV
